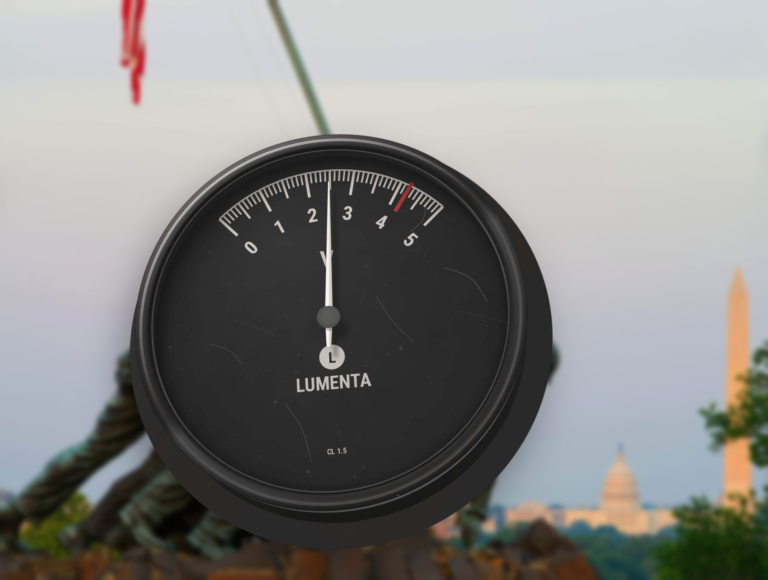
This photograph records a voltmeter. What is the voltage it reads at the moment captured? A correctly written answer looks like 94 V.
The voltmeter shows 2.5 V
